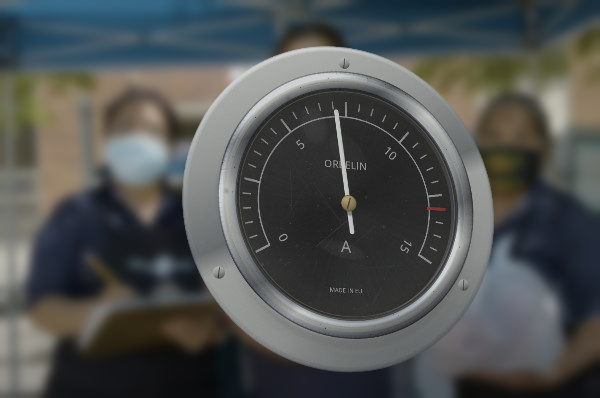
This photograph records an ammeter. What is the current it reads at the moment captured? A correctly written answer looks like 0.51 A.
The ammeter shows 7 A
